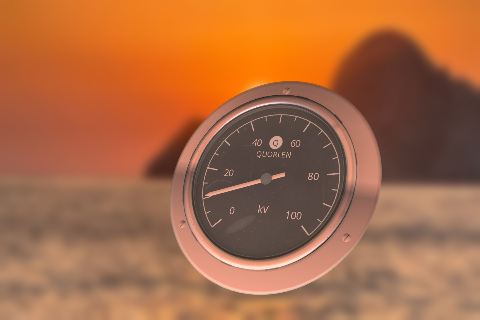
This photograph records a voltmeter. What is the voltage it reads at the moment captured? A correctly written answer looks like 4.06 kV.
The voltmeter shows 10 kV
